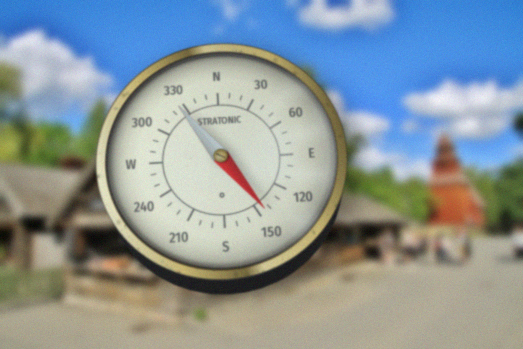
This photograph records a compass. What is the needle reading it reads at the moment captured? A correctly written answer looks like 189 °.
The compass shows 145 °
